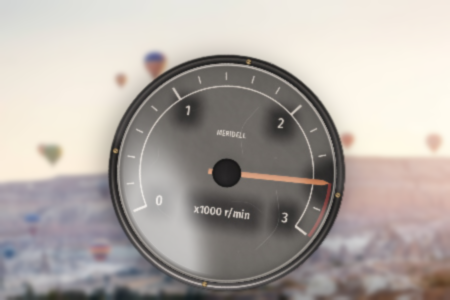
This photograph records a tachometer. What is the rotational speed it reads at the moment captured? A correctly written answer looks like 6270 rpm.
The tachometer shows 2600 rpm
